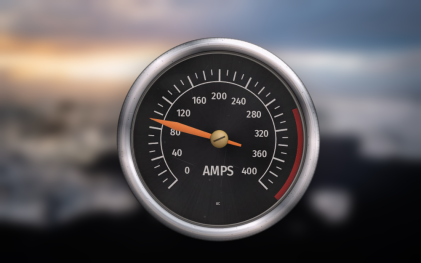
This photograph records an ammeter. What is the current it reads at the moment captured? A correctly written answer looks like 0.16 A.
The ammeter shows 90 A
